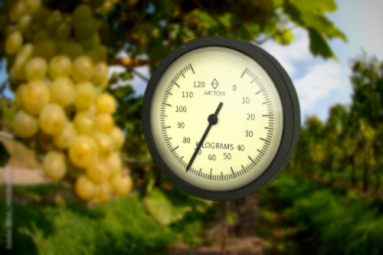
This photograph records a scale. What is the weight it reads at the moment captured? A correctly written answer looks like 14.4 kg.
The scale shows 70 kg
